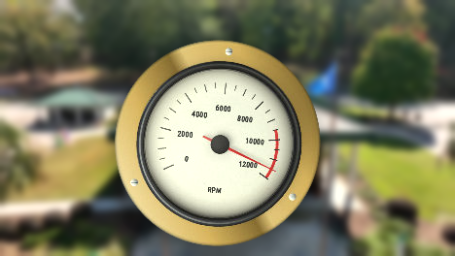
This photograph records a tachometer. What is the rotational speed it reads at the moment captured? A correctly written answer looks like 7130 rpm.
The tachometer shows 11500 rpm
